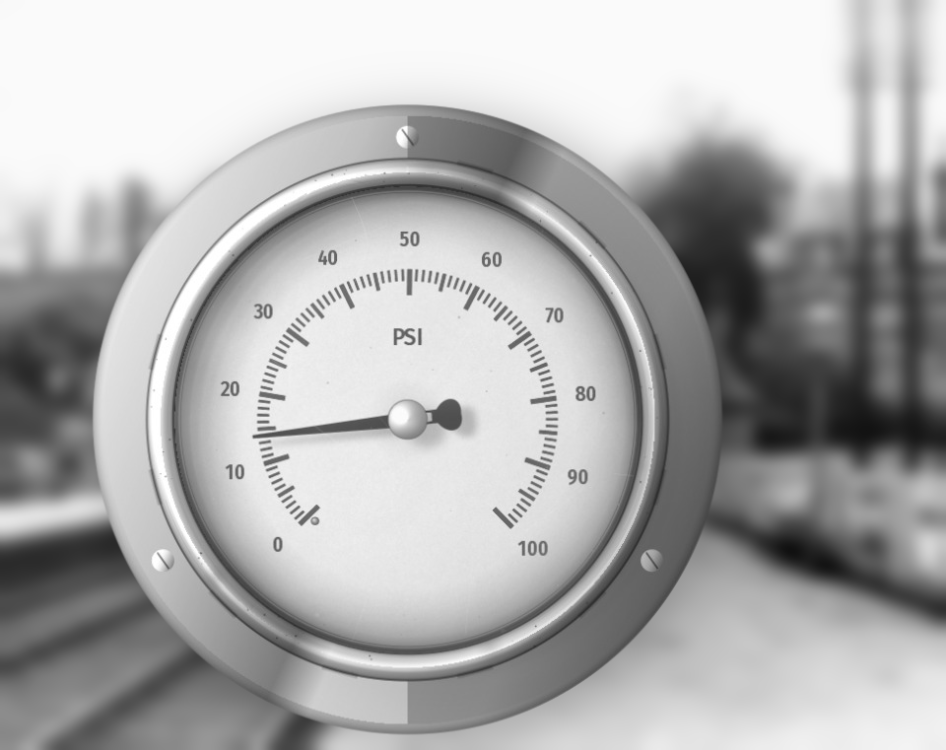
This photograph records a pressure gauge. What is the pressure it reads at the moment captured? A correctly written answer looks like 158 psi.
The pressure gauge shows 14 psi
